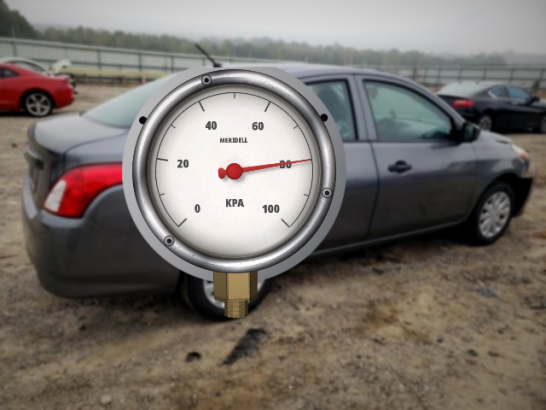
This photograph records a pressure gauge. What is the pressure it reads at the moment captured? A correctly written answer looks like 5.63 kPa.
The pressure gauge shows 80 kPa
